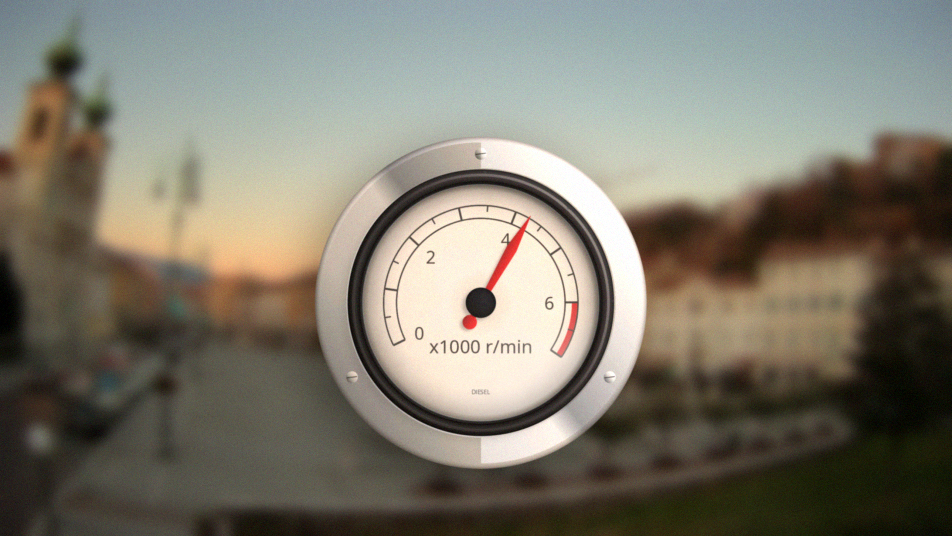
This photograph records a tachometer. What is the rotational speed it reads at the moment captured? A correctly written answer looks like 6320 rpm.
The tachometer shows 4250 rpm
